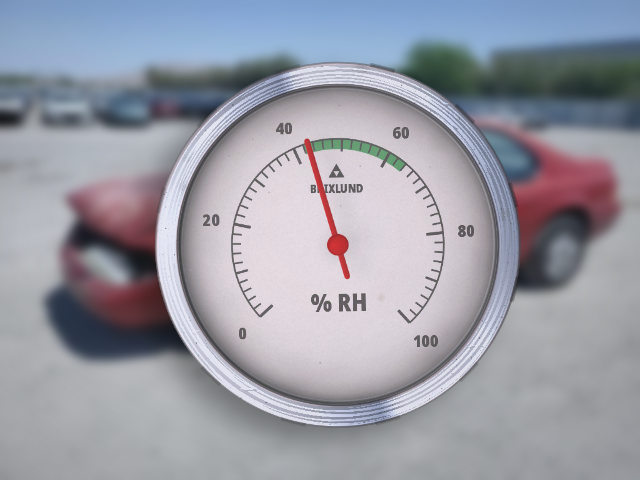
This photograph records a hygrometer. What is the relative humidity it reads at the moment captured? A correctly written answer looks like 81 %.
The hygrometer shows 43 %
